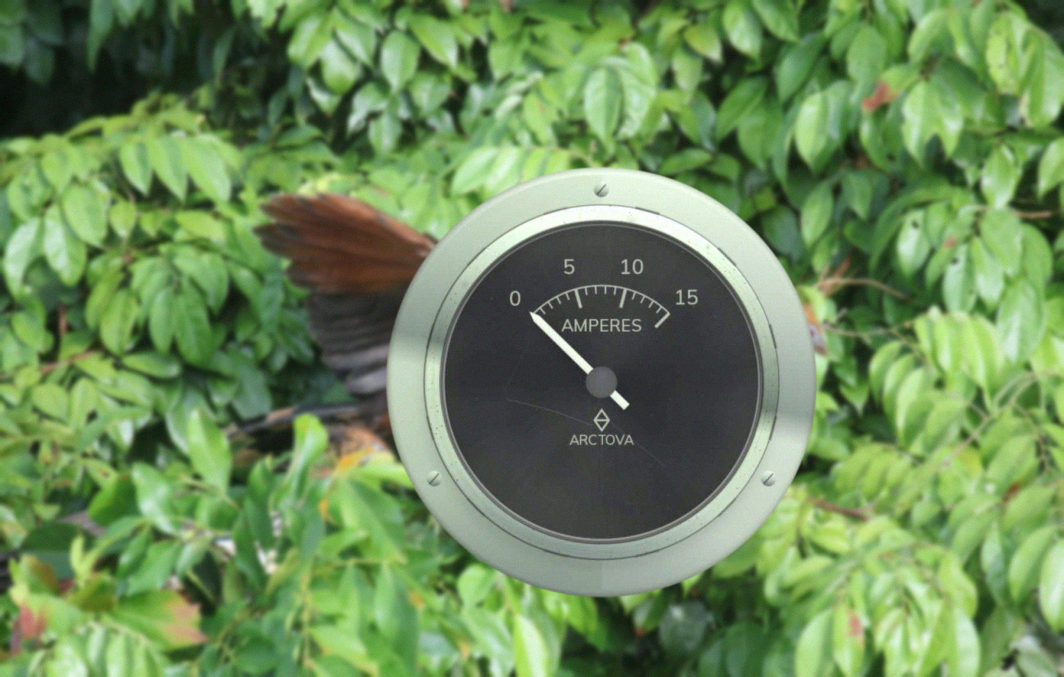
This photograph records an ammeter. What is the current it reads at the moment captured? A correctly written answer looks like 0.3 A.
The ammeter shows 0 A
